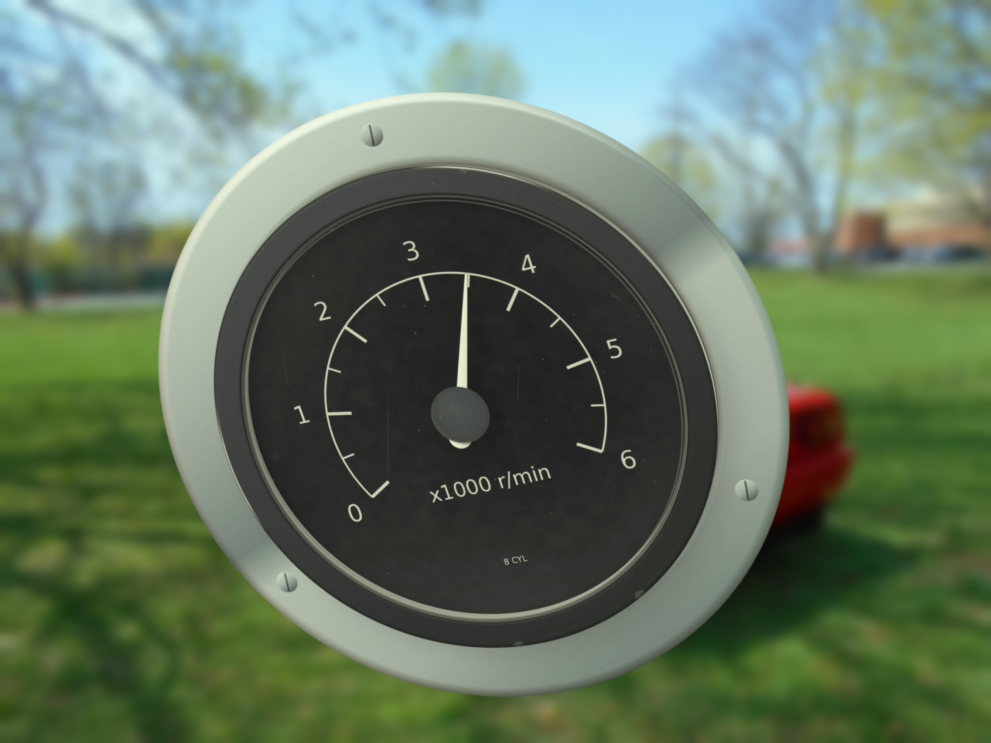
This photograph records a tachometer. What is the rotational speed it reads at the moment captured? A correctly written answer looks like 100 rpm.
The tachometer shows 3500 rpm
